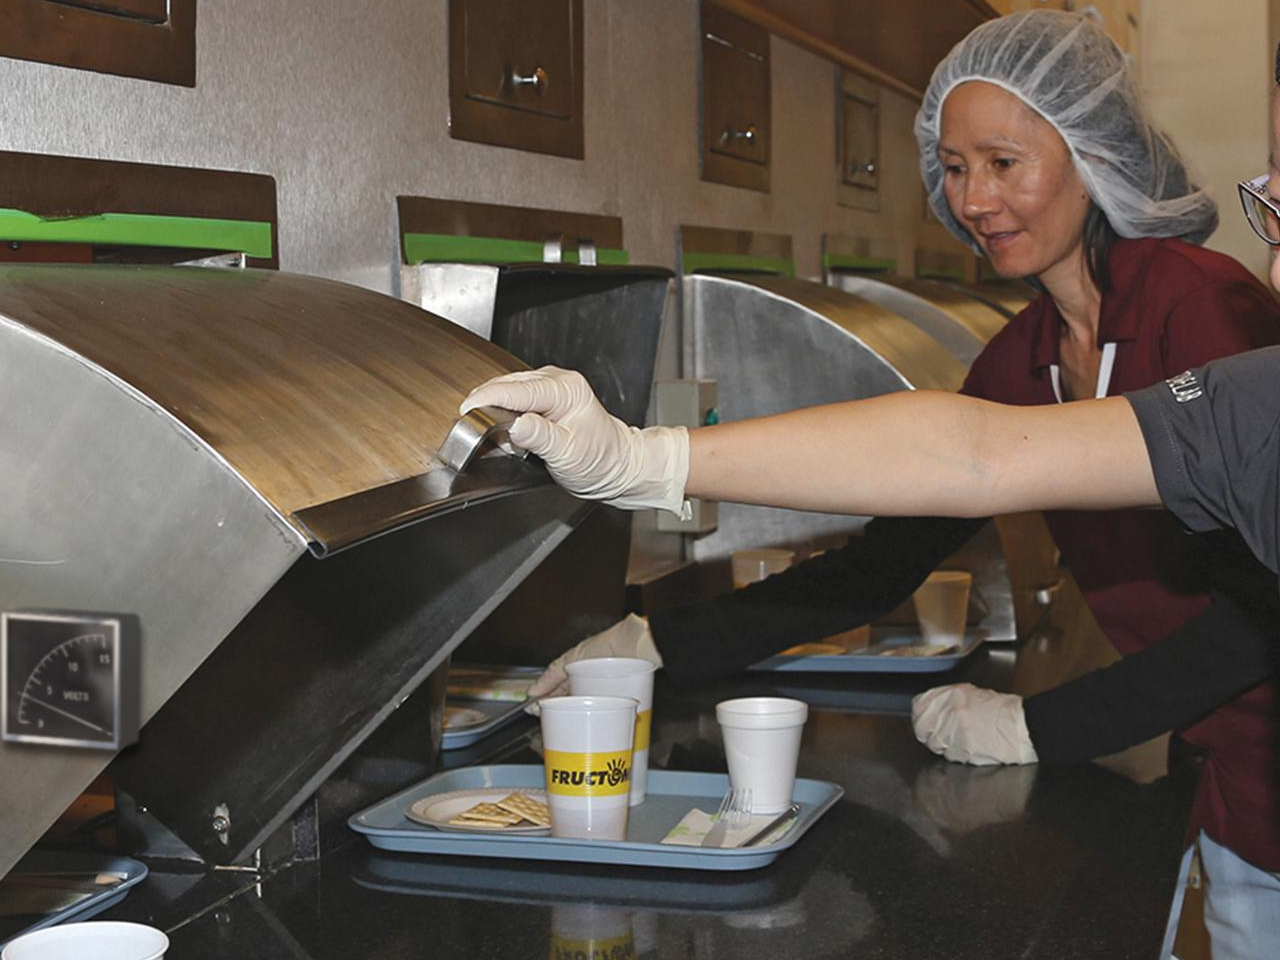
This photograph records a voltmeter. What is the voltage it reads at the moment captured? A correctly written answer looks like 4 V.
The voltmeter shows 3 V
